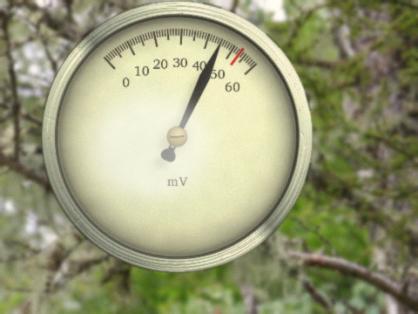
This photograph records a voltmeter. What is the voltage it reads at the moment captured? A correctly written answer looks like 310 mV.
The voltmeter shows 45 mV
